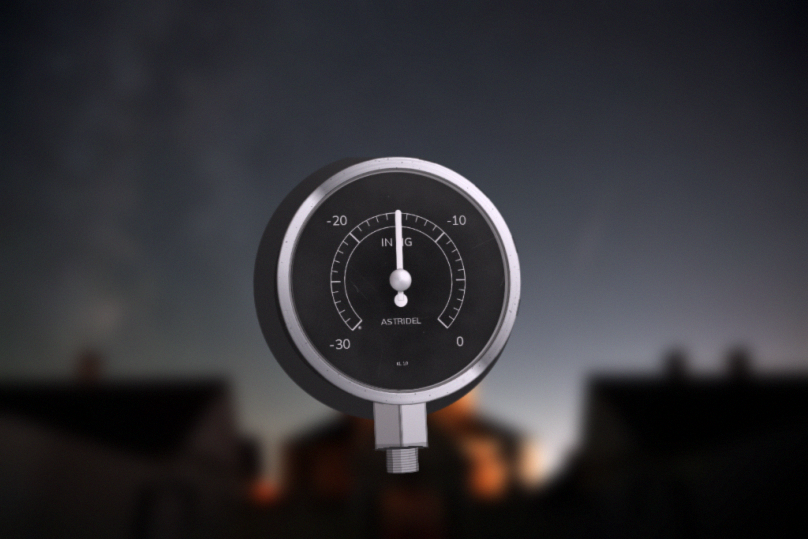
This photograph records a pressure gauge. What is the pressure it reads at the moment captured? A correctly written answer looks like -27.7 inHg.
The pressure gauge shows -15 inHg
